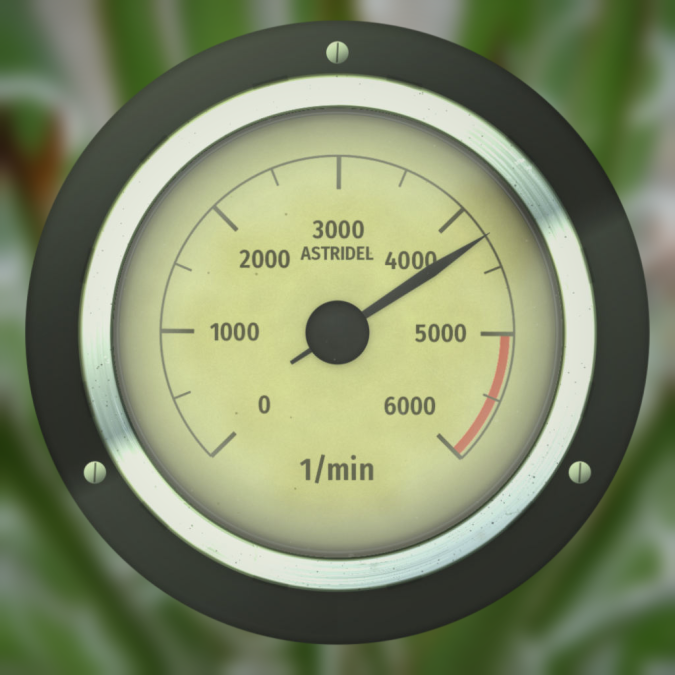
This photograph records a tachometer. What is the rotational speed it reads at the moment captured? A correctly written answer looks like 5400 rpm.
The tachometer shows 4250 rpm
